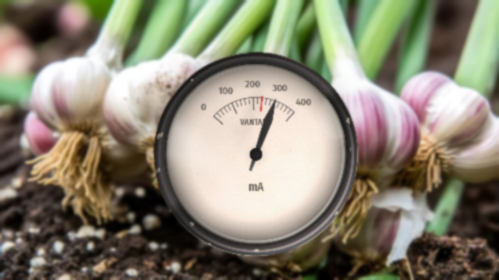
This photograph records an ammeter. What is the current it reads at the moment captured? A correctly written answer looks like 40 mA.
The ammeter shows 300 mA
